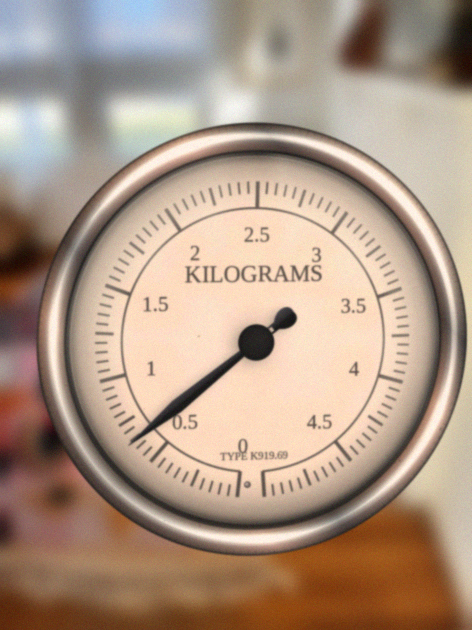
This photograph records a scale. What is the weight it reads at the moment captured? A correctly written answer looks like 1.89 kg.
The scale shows 0.65 kg
